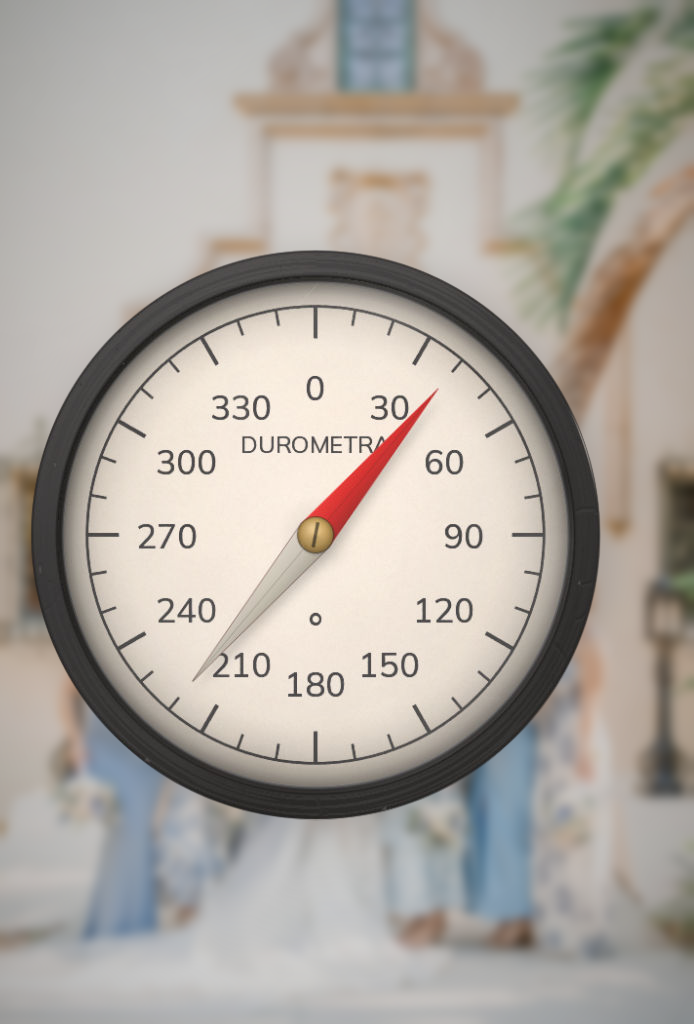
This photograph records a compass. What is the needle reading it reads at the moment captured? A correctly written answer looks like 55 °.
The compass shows 40 °
